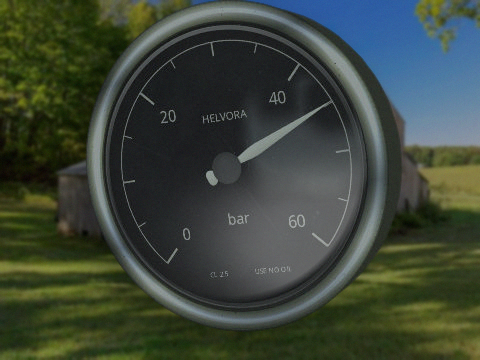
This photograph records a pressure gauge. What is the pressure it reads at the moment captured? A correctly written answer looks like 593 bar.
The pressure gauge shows 45 bar
